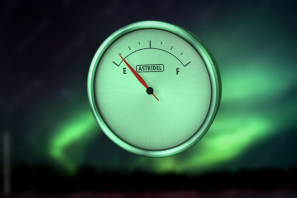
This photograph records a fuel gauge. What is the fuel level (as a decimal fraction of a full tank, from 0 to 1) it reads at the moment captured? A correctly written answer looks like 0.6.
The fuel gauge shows 0.125
